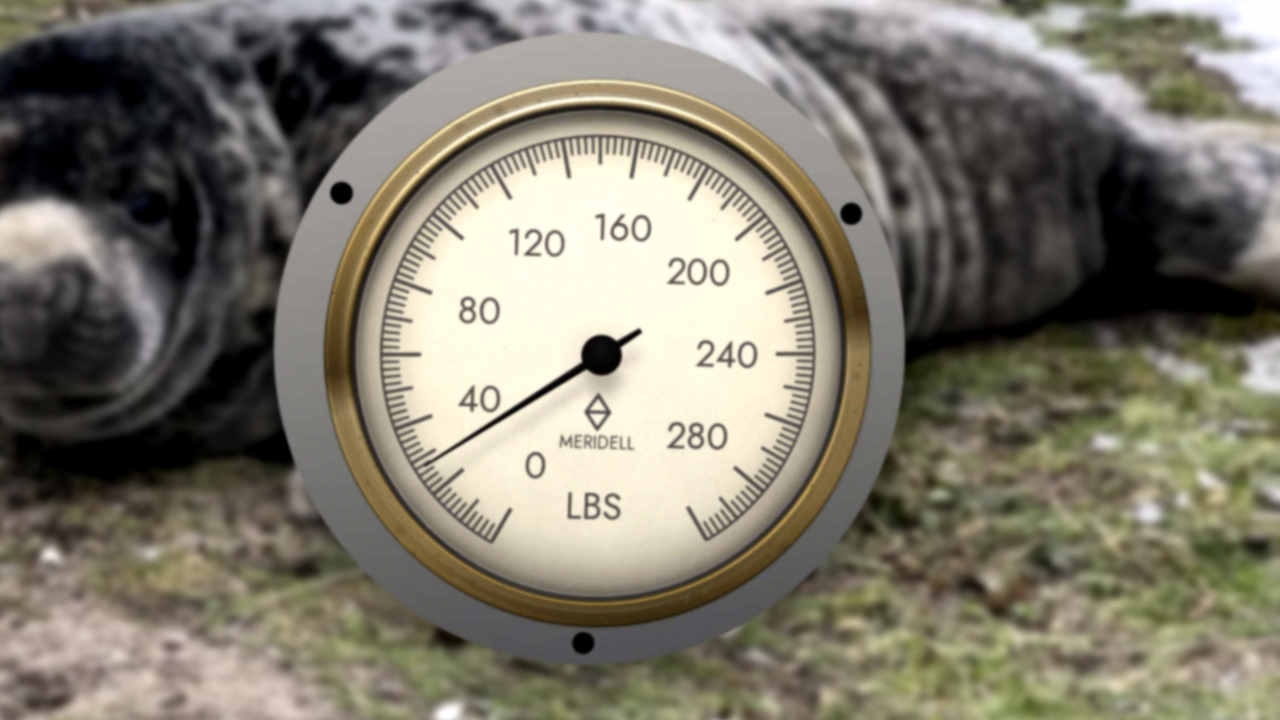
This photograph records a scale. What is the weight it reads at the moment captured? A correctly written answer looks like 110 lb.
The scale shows 28 lb
